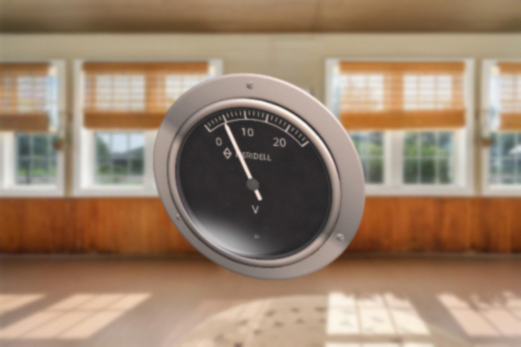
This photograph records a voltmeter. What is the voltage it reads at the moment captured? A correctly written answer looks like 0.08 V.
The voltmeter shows 5 V
